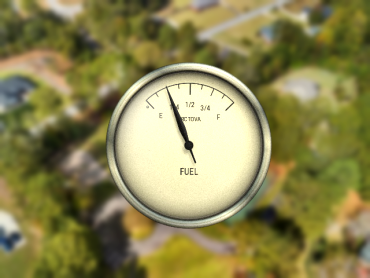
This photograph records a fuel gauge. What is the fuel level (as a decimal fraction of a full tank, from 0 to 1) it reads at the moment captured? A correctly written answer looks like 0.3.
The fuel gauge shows 0.25
